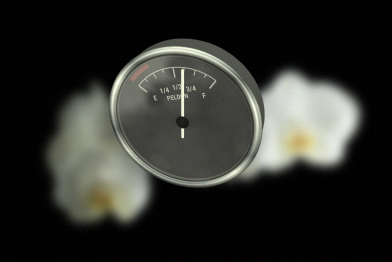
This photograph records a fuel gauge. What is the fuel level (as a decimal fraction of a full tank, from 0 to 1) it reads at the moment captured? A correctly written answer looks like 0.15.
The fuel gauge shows 0.625
